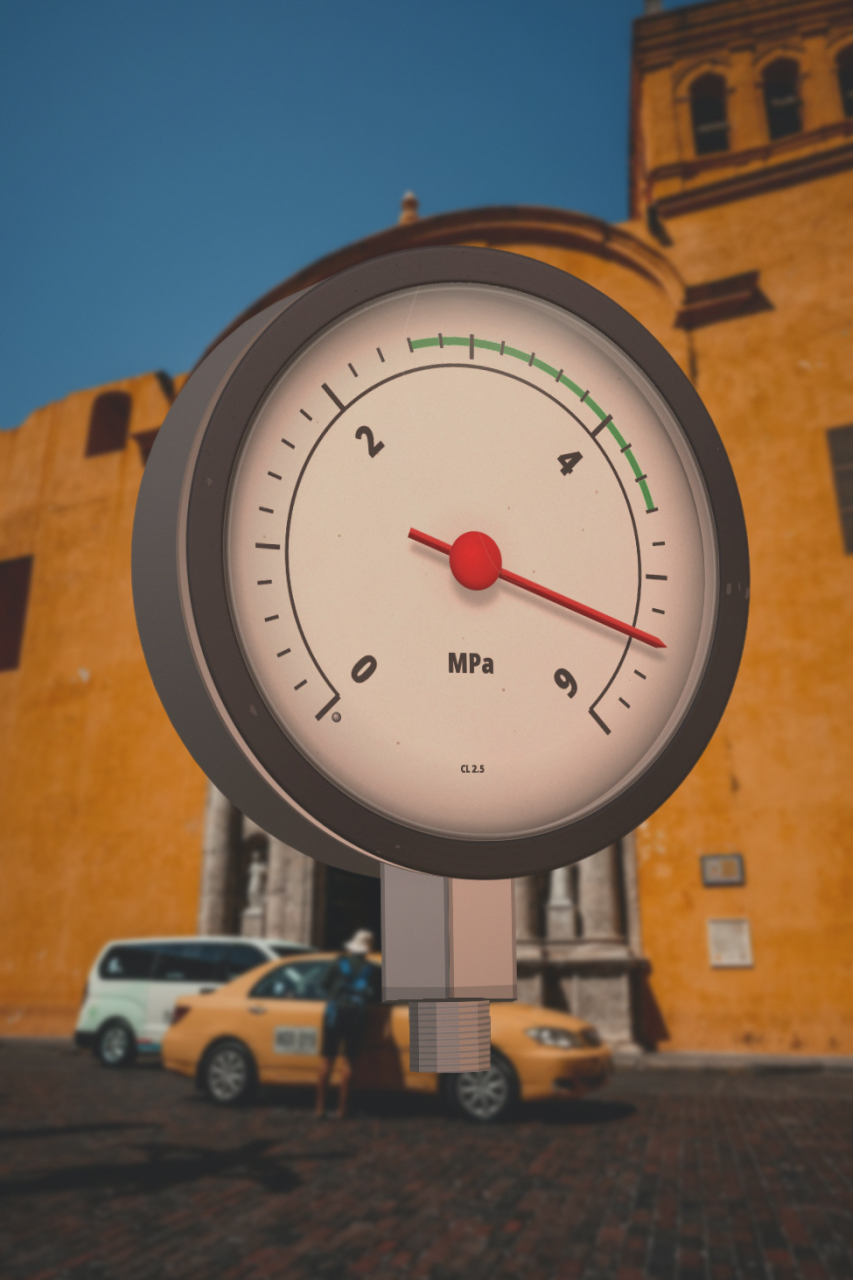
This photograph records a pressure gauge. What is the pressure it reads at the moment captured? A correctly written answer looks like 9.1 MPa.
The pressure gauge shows 5.4 MPa
